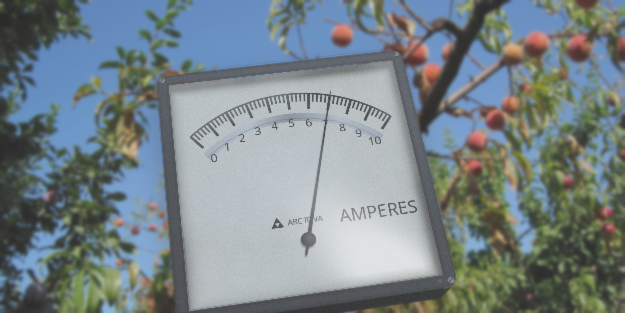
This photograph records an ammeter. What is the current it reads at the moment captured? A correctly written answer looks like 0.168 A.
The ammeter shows 7 A
